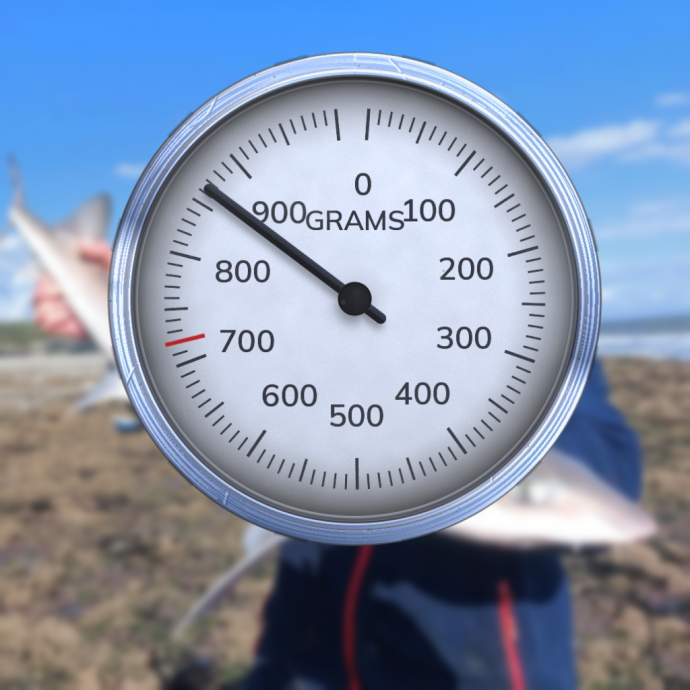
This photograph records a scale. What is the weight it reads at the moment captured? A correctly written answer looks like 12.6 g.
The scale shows 865 g
